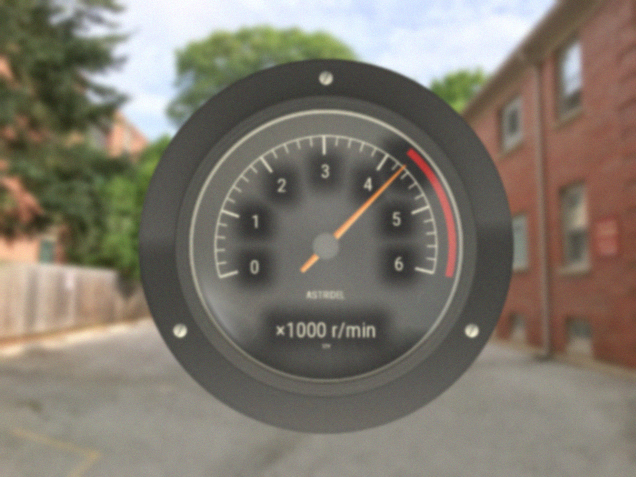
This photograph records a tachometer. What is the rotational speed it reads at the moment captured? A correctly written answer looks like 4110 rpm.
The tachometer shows 4300 rpm
